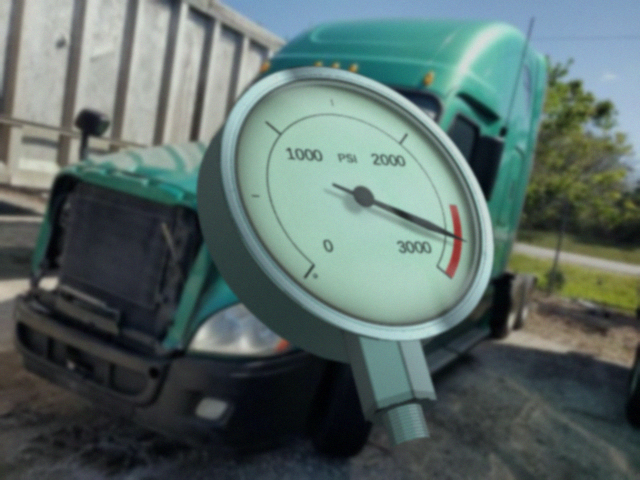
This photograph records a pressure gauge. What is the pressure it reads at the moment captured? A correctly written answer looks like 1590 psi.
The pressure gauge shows 2750 psi
